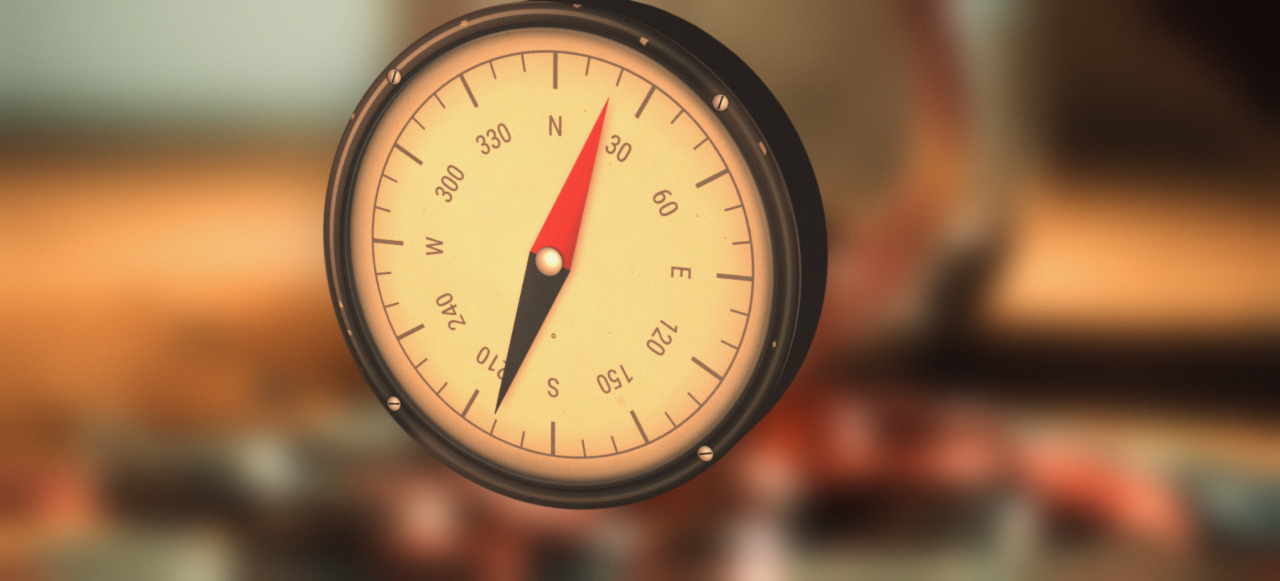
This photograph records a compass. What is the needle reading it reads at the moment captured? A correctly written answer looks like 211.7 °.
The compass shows 20 °
